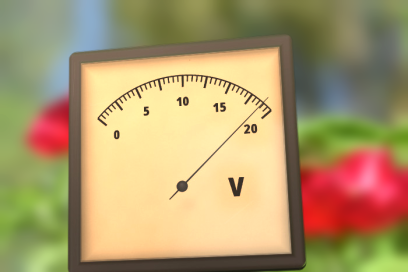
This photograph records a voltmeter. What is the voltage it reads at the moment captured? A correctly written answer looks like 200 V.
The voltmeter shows 19 V
